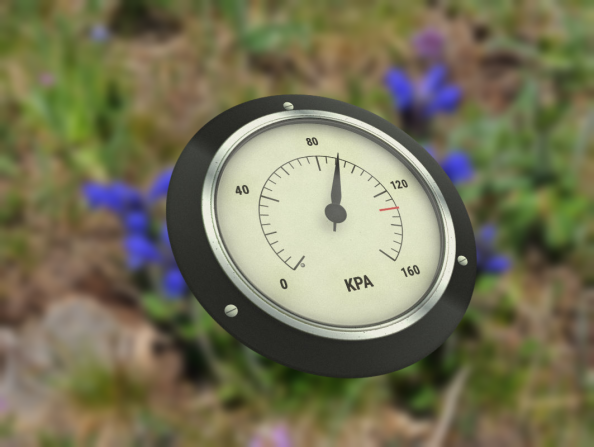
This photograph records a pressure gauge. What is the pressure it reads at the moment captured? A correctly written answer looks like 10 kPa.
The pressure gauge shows 90 kPa
